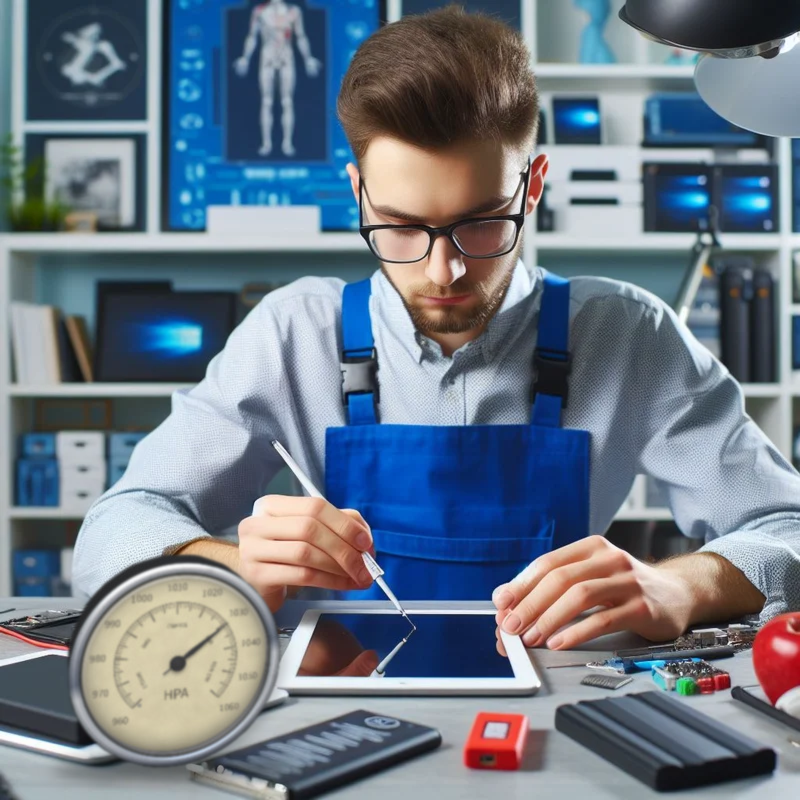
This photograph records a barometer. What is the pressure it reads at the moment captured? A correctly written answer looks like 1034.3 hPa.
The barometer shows 1030 hPa
